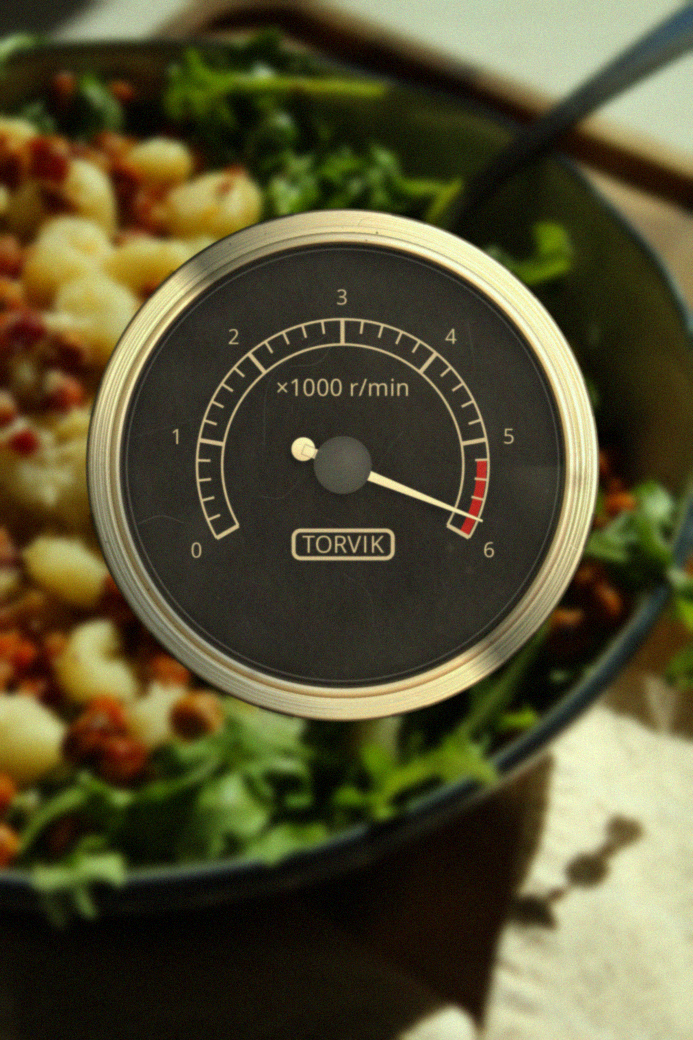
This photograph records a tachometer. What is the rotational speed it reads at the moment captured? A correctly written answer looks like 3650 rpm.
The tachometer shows 5800 rpm
